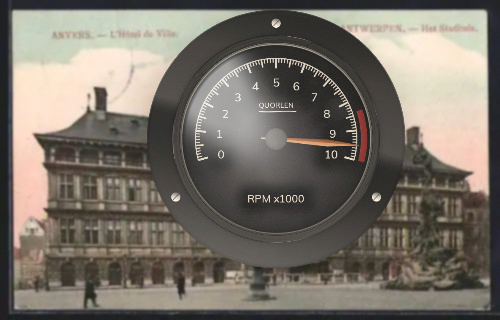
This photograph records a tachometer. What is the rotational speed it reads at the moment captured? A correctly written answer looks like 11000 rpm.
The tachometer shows 9500 rpm
